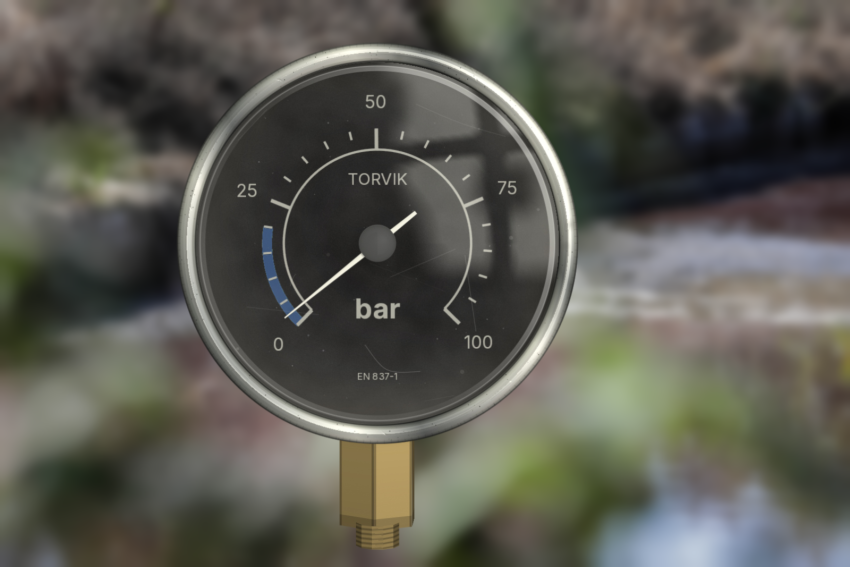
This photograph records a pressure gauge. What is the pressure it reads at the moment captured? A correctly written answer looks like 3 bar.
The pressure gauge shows 2.5 bar
